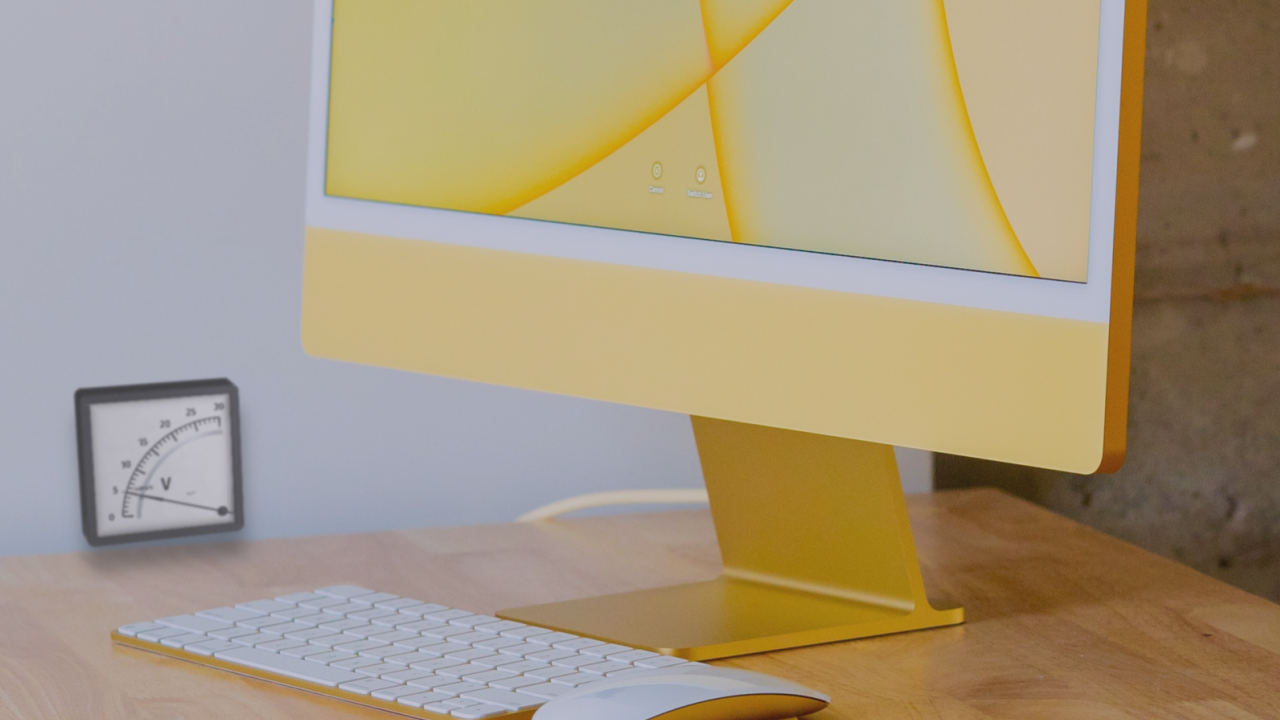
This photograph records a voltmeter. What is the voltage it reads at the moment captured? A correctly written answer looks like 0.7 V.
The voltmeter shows 5 V
